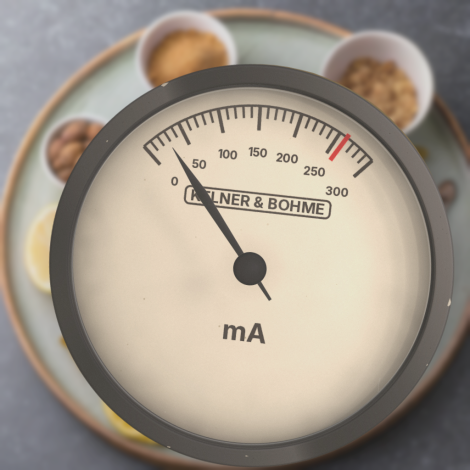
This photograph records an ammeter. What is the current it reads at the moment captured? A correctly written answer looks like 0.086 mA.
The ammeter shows 30 mA
